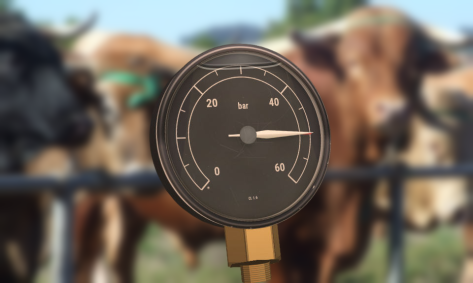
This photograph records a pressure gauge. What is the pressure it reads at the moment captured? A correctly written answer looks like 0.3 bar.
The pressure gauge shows 50 bar
